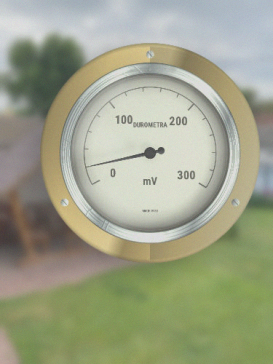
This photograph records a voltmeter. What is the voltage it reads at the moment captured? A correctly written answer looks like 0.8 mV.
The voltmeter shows 20 mV
